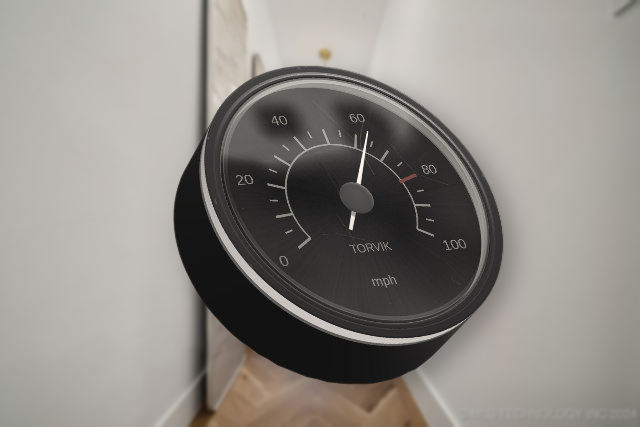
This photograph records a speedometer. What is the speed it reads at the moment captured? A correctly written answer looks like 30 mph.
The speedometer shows 62.5 mph
